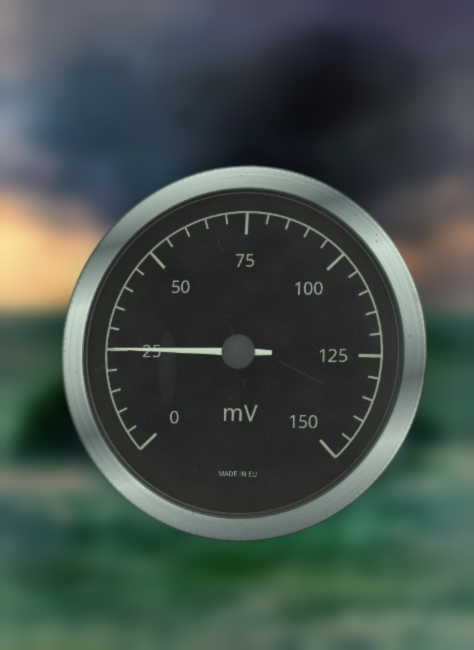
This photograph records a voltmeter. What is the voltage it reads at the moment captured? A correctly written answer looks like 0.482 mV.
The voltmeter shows 25 mV
